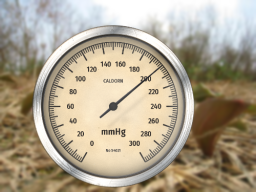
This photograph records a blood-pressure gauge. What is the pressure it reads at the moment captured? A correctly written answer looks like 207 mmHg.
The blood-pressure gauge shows 200 mmHg
